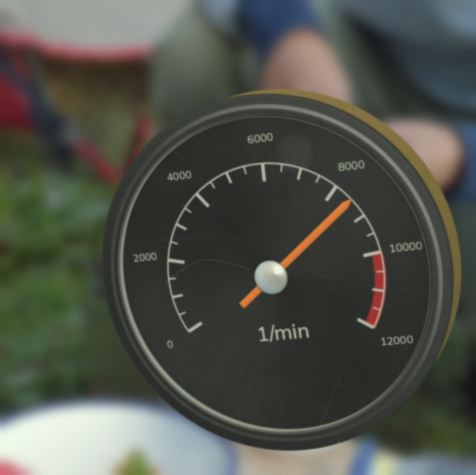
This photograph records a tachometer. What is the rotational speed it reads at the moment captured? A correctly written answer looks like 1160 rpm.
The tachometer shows 8500 rpm
